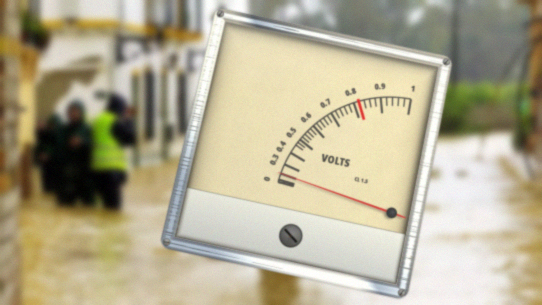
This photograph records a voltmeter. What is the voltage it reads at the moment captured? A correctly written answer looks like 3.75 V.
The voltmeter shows 0.2 V
